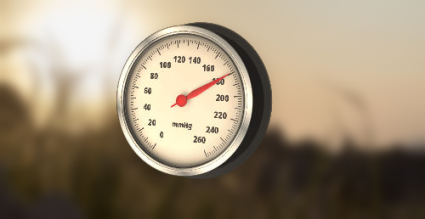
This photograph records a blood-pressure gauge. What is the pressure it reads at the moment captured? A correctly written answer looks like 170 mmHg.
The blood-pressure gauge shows 180 mmHg
